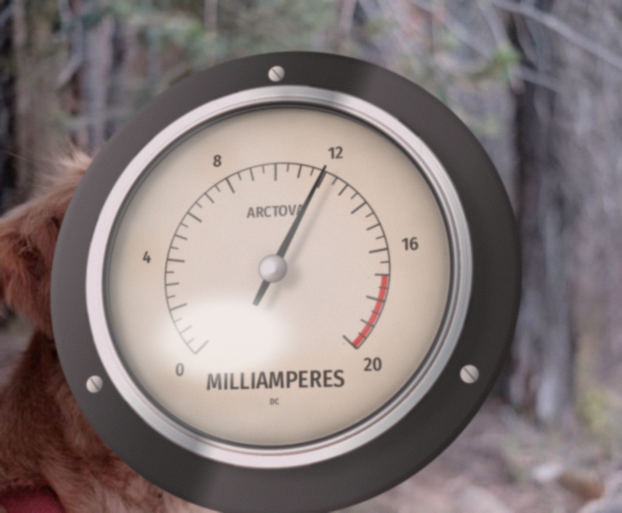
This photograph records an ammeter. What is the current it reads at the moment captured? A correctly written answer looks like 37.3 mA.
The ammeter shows 12 mA
